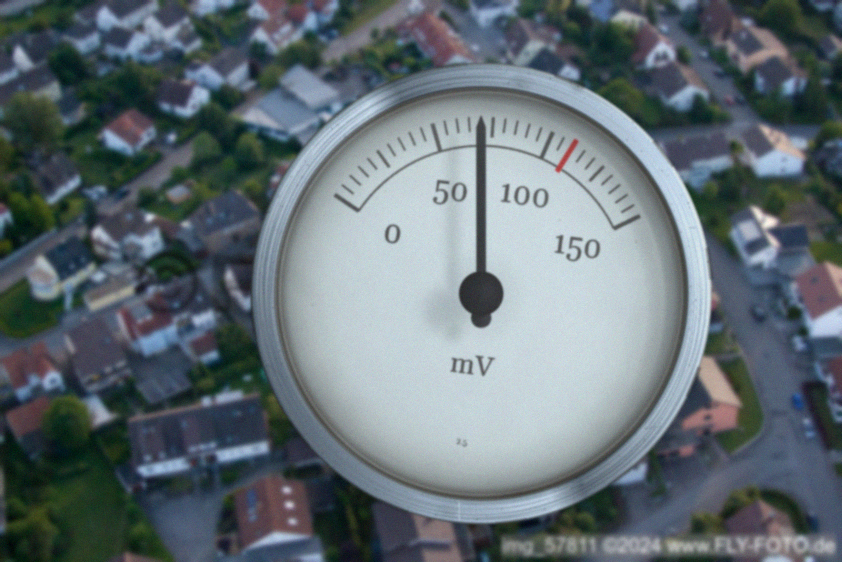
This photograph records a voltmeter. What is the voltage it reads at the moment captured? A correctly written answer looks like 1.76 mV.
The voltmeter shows 70 mV
